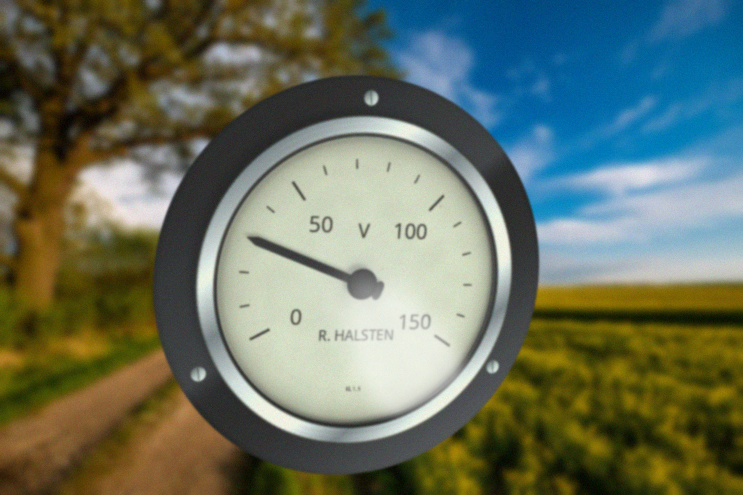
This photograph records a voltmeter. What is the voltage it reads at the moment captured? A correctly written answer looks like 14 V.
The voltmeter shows 30 V
